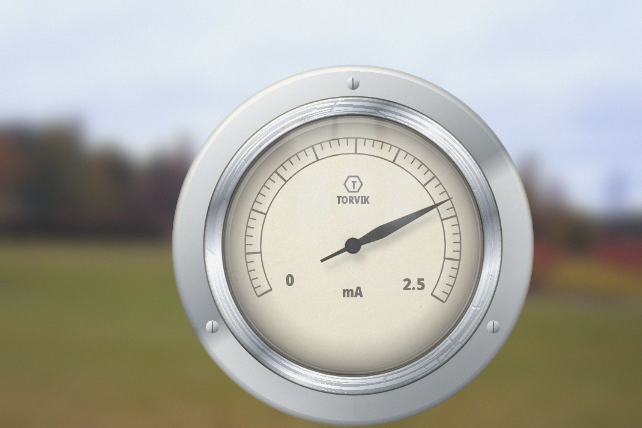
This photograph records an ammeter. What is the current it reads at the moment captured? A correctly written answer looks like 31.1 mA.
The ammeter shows 1.9 mA
